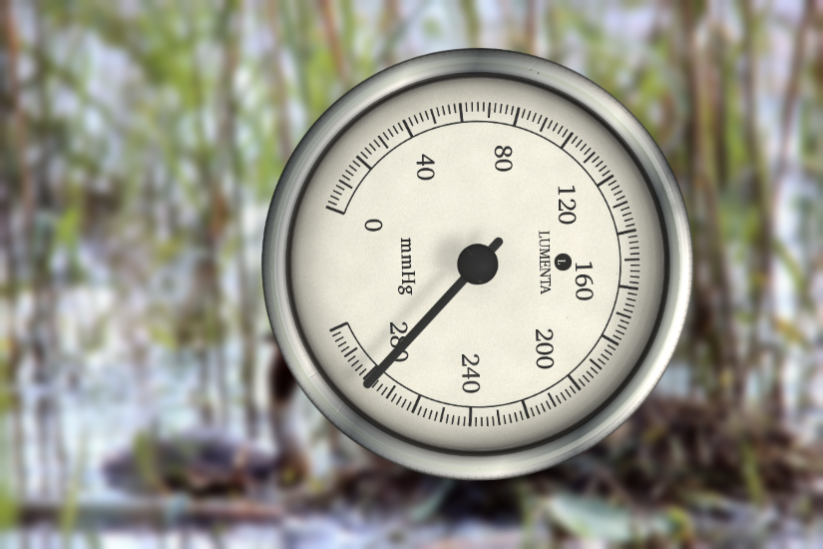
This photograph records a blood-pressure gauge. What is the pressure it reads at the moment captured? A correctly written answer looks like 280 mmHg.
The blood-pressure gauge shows 278 mmHg
